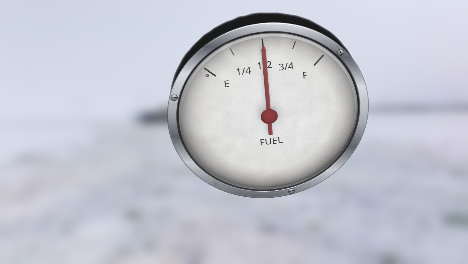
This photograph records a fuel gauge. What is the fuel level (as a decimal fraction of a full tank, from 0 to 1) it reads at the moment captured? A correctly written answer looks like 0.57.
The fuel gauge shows 0.5
